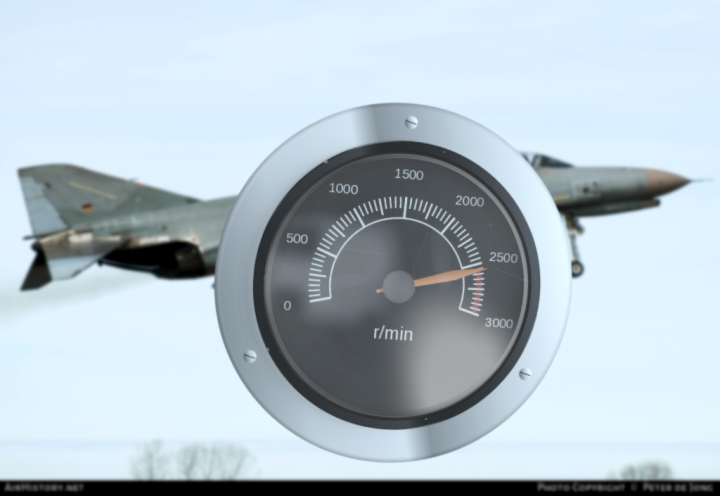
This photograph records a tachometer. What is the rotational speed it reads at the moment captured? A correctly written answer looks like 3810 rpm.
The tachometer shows 2550 rpm
